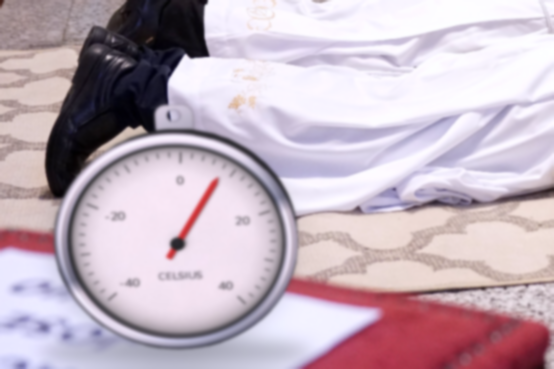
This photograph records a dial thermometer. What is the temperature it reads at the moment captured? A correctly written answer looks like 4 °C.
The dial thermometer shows 8 °C
